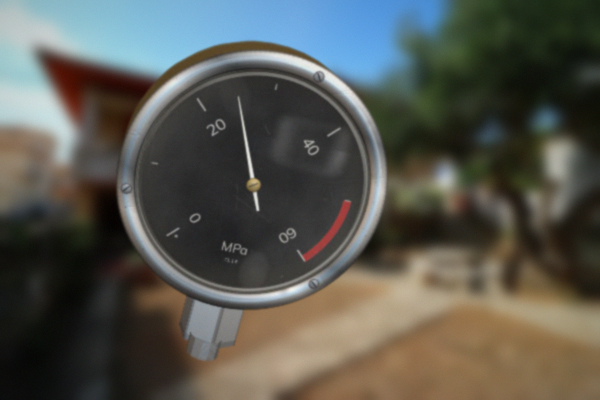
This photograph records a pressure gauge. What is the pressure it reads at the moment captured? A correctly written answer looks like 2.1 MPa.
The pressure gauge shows 25 MPa
